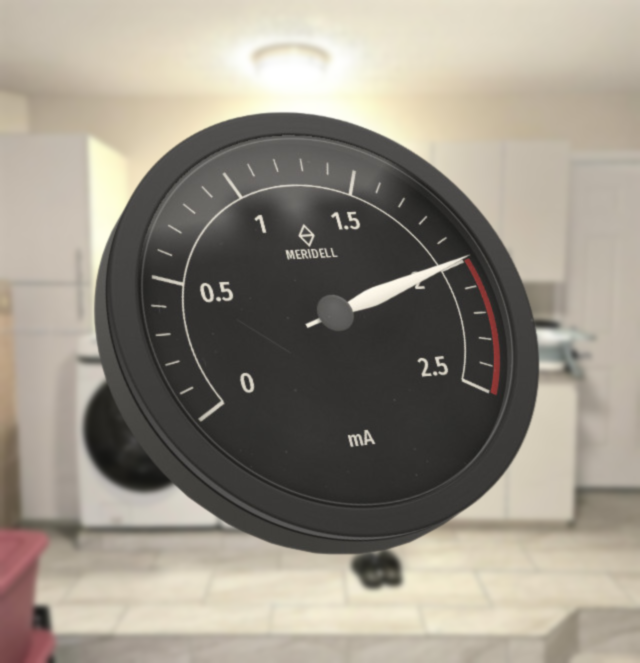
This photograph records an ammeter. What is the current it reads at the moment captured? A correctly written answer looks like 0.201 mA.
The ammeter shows 2 mA
